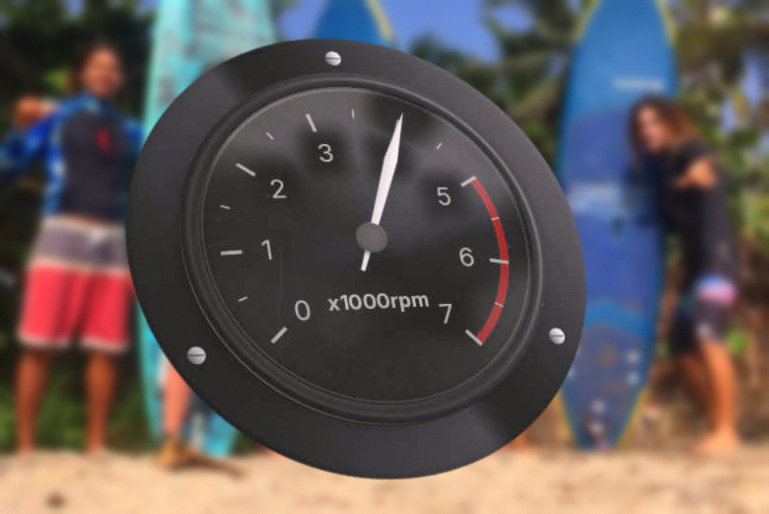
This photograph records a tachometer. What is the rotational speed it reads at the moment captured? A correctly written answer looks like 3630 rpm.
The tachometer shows 4000 rpm
